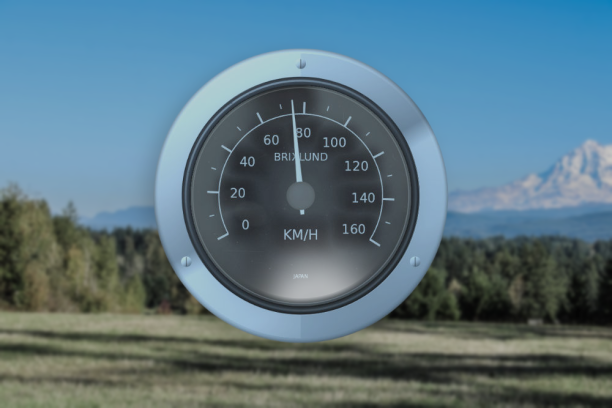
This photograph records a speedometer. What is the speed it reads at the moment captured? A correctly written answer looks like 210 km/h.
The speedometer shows 75 km/h
